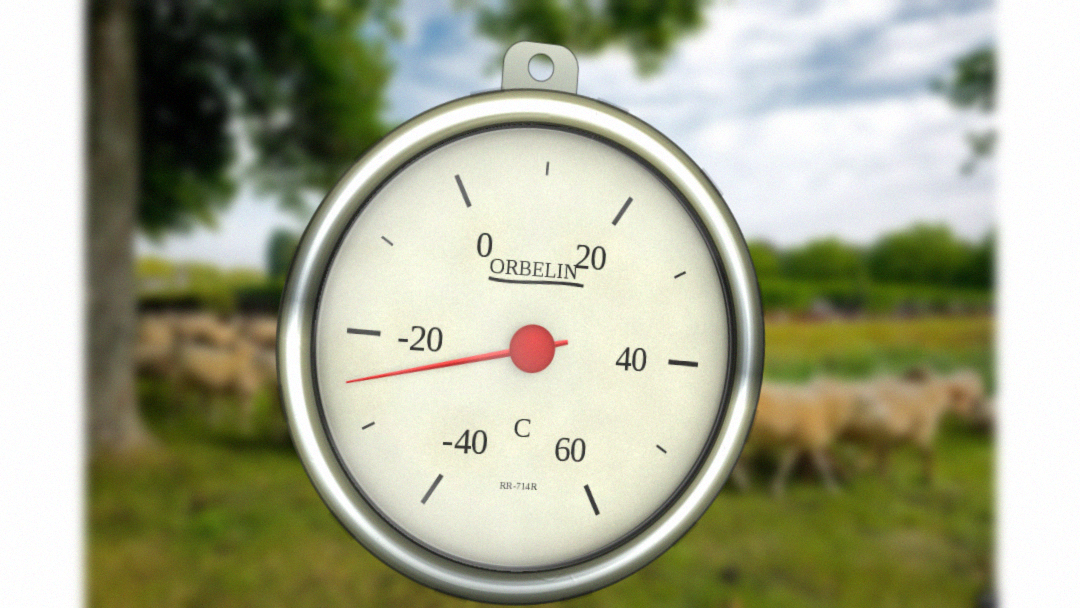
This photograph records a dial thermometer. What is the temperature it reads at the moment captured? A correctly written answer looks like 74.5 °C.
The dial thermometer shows -25 °C
